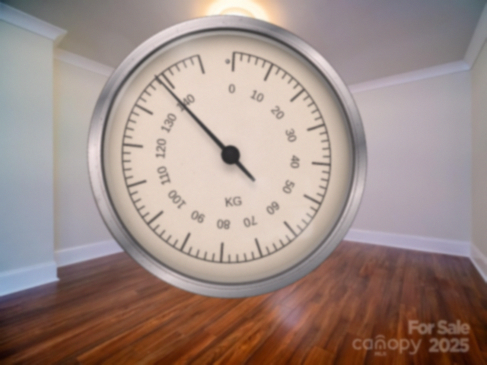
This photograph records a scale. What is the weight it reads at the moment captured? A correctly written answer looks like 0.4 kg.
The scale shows 138 kg
